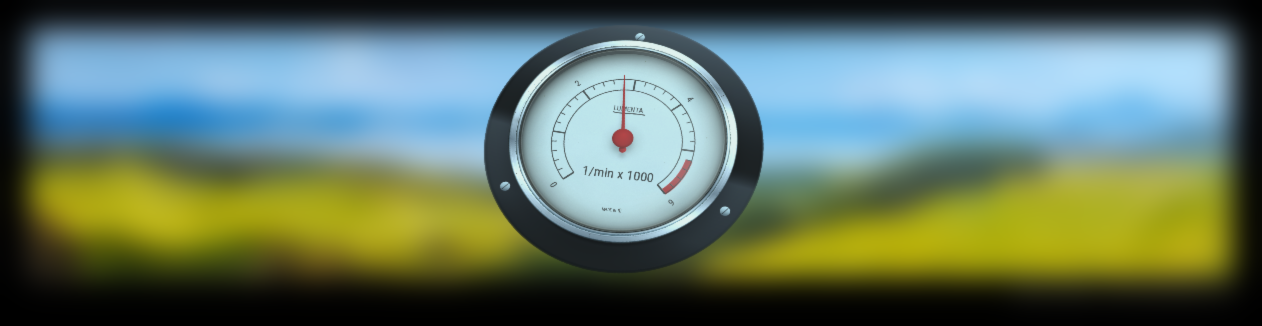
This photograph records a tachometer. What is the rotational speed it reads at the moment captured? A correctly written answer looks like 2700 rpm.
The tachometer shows 2800 rpm
